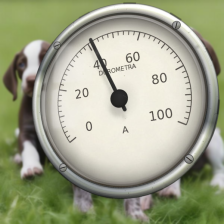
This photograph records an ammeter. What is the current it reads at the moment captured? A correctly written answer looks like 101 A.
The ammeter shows 42 A
